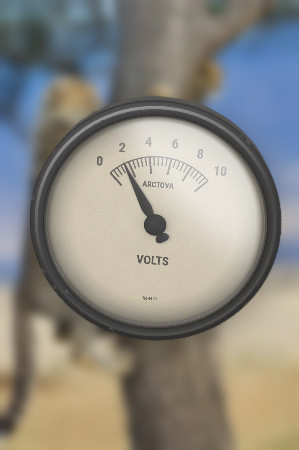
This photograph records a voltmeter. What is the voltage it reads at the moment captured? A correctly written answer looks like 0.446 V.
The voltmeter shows 1.6 V
